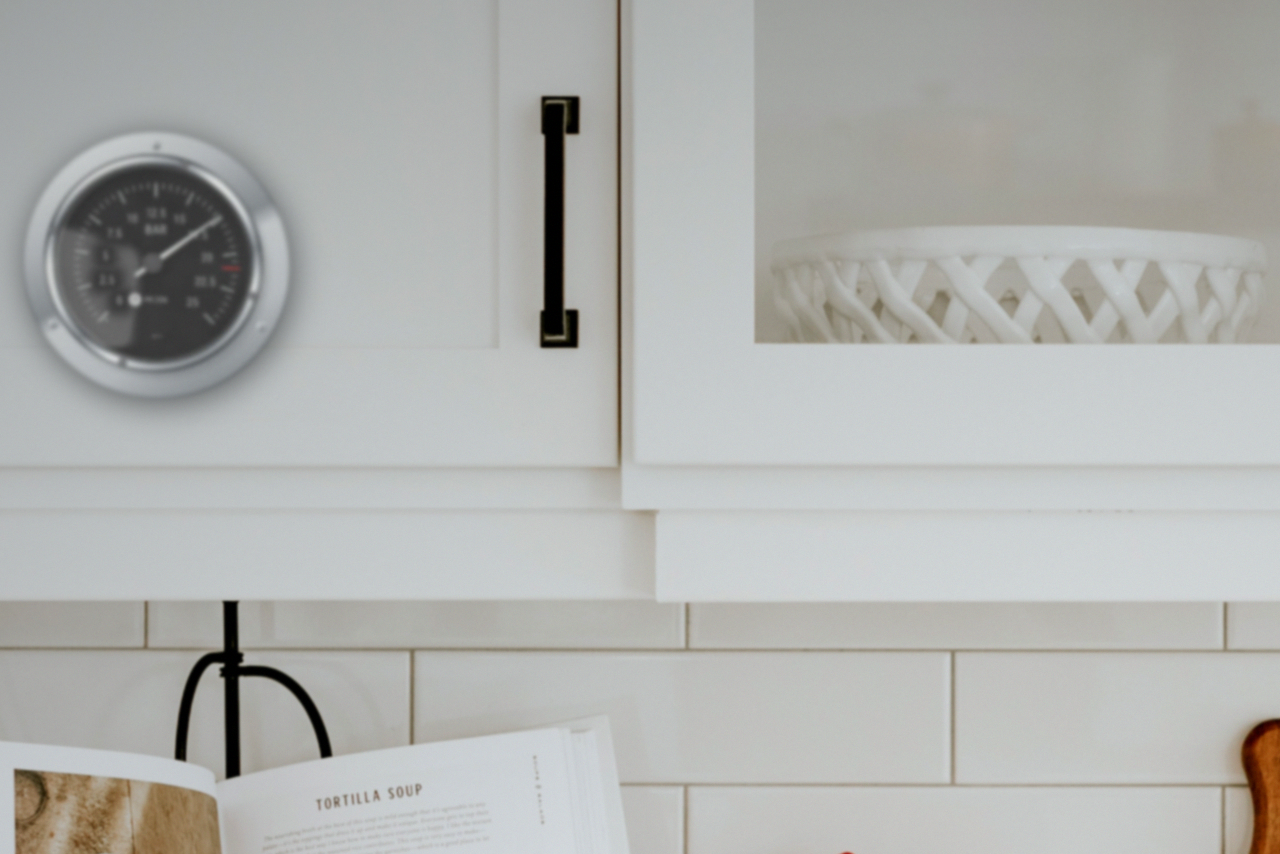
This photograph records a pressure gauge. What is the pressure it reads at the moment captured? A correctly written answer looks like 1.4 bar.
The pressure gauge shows 17.5 bar
